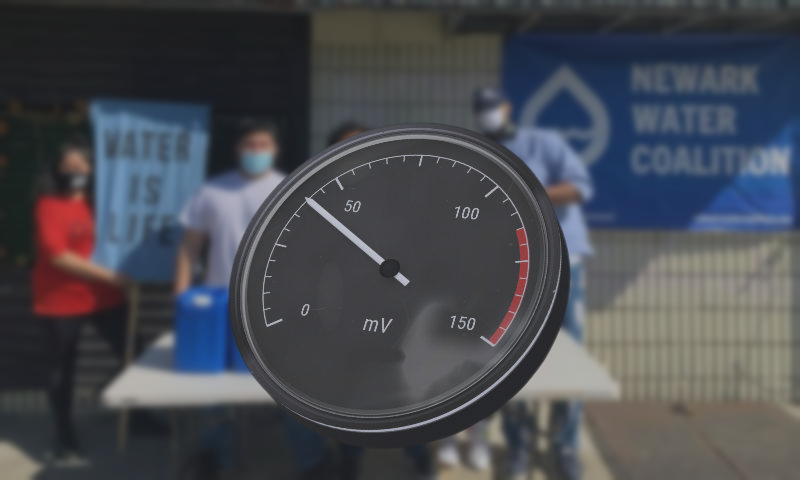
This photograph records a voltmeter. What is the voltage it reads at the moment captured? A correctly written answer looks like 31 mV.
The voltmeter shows 40 mV
